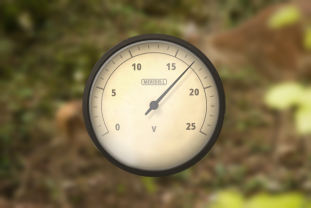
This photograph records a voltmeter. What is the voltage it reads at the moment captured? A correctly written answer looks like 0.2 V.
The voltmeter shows 17 V
